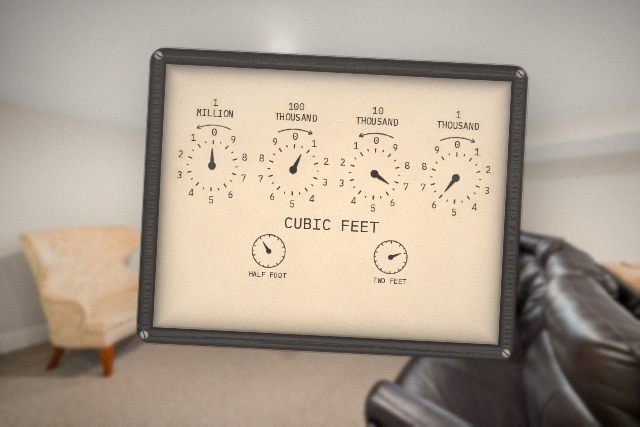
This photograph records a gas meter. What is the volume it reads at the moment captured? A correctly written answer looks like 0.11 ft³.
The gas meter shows 6600 ft³
